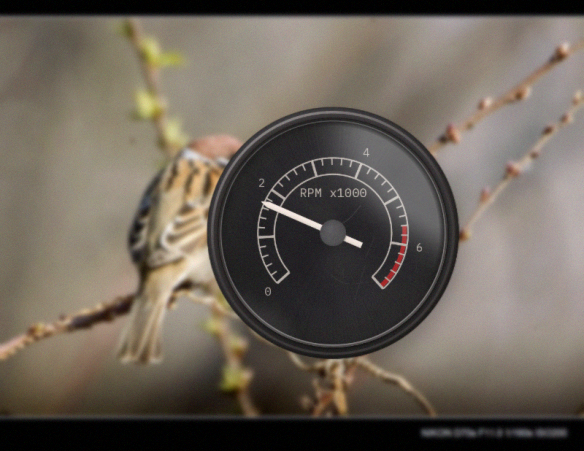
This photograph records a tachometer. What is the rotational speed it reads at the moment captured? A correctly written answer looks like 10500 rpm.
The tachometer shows 1700 rpm
